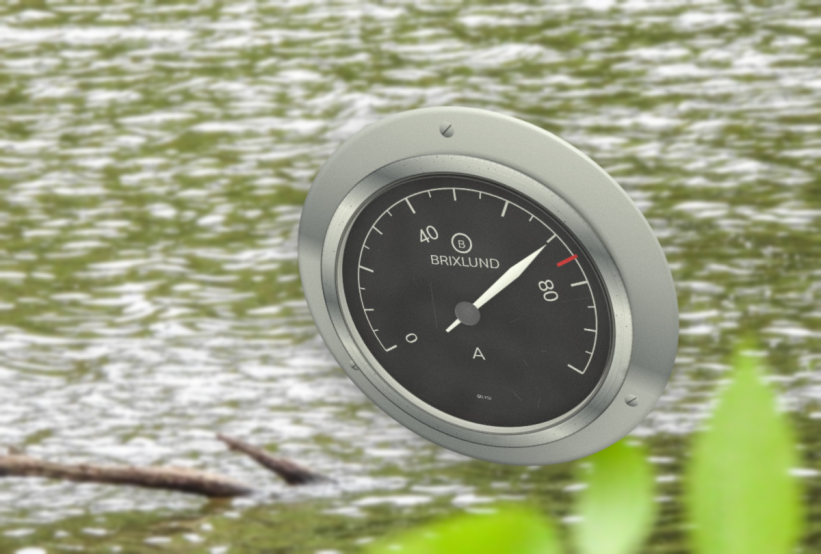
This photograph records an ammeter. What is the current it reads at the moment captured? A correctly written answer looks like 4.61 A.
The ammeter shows 70 A
